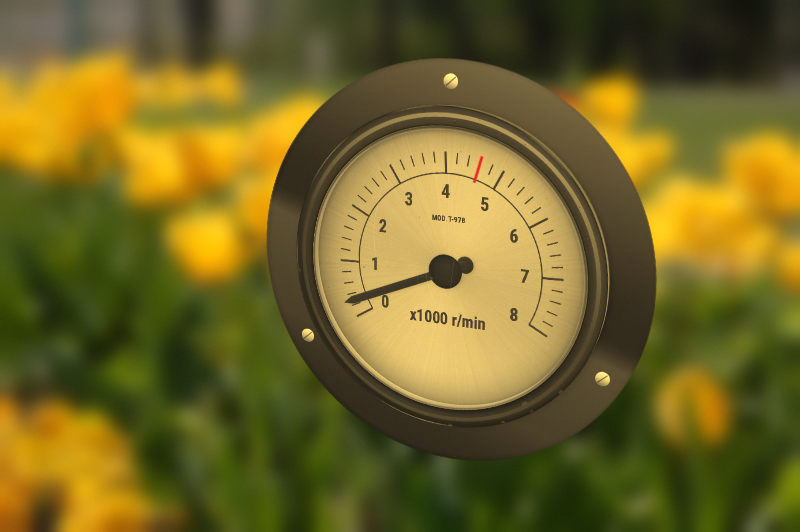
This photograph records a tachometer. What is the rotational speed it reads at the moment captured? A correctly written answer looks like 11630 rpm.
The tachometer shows 300 rpm
